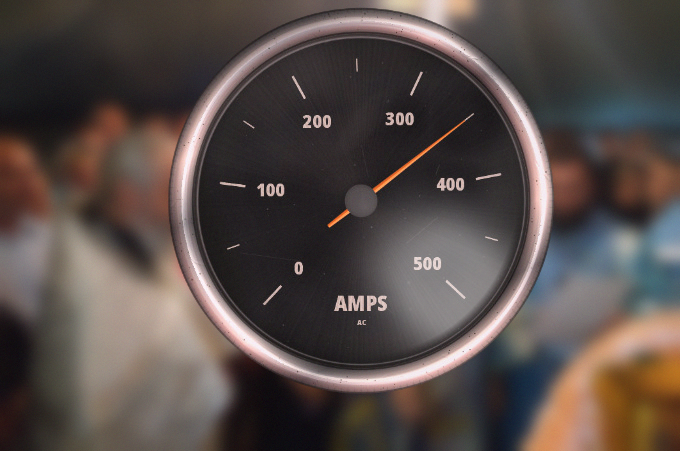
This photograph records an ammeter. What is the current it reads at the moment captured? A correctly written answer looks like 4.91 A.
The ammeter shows 350 A
